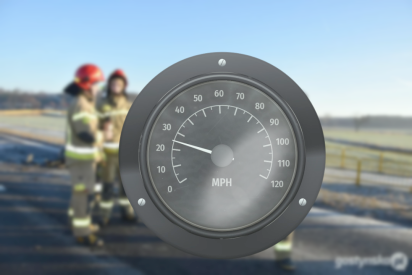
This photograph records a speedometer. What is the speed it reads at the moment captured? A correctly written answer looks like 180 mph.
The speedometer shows 25 mph
